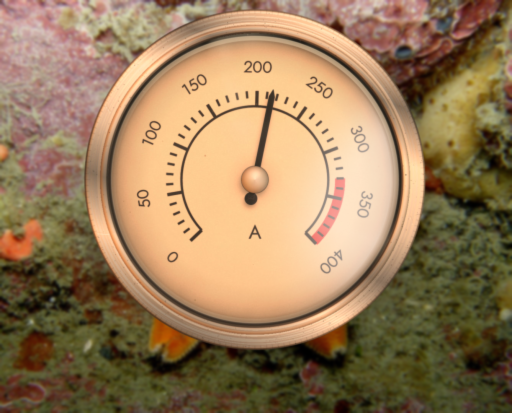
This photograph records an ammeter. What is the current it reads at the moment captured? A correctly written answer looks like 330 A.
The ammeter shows 215 A
